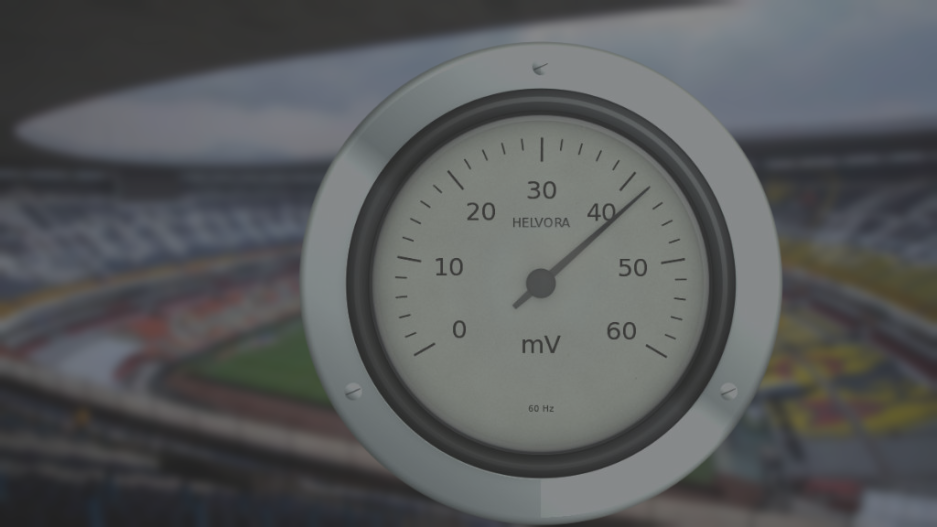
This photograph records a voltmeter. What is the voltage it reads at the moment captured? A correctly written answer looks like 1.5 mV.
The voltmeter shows 42 mV
